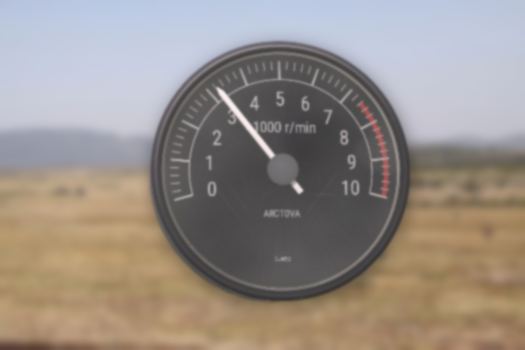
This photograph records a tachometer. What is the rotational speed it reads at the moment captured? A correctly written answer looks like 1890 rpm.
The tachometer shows 3200 rpm
